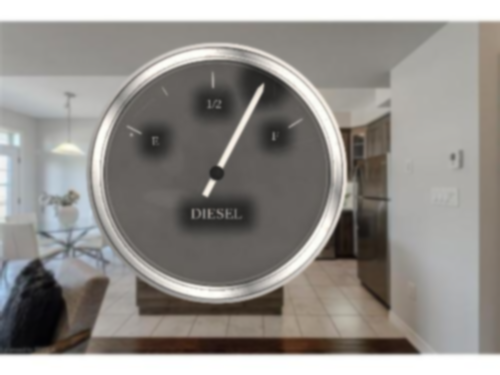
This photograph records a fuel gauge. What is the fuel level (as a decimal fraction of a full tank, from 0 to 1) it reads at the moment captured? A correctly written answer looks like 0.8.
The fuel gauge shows 0.75
